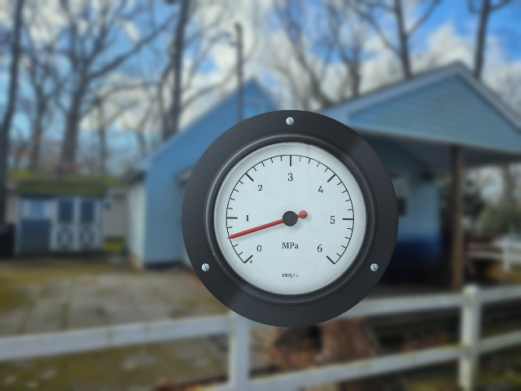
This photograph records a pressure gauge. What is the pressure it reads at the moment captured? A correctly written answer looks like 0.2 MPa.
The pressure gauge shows 0.6 MPa
